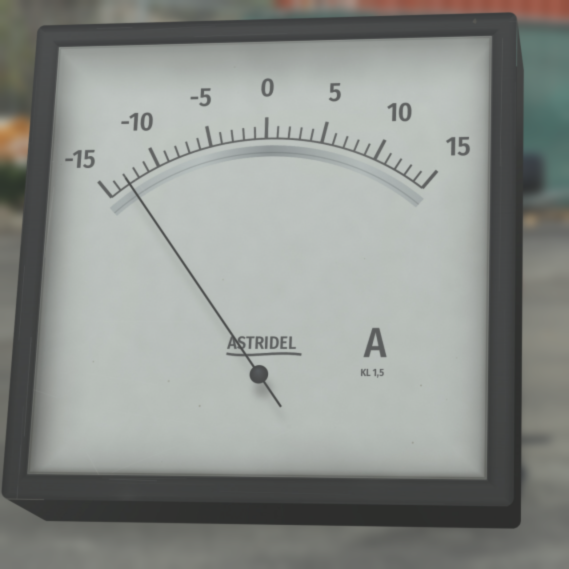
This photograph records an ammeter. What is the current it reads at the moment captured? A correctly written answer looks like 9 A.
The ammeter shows -13 A
